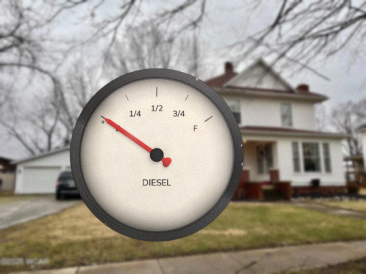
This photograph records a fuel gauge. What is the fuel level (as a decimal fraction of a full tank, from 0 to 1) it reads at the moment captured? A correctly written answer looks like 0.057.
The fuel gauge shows 0
